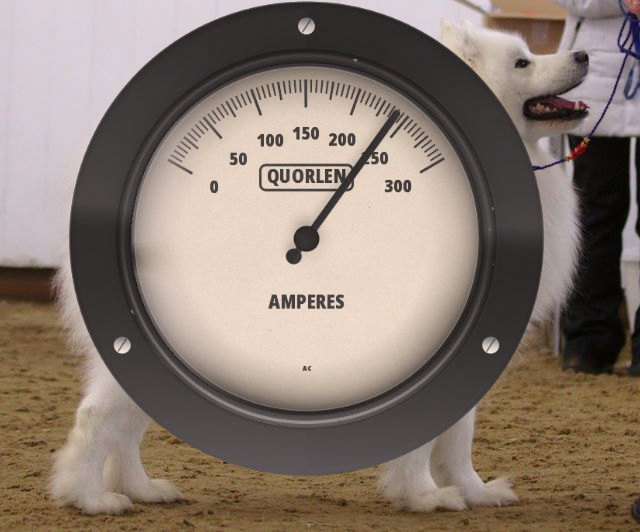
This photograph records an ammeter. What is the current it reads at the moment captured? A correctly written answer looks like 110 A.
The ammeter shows 240 A
